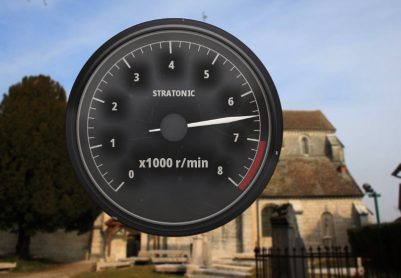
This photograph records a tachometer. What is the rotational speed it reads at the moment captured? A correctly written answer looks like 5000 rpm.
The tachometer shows 6500 rpm
